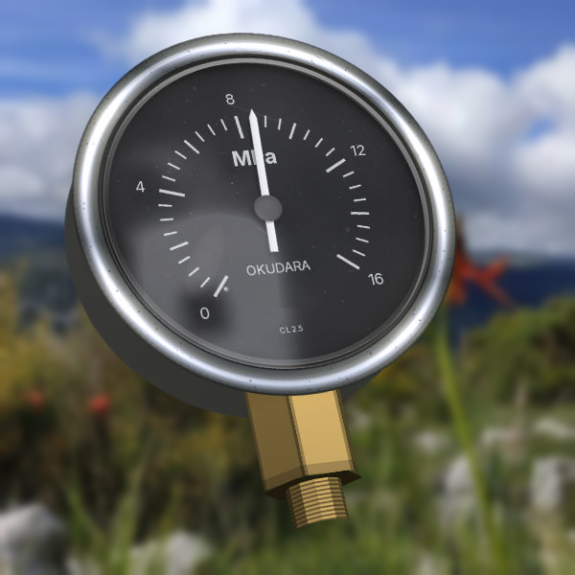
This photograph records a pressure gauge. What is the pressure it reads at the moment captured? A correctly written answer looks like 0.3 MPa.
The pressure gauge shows 8.5 MPa
